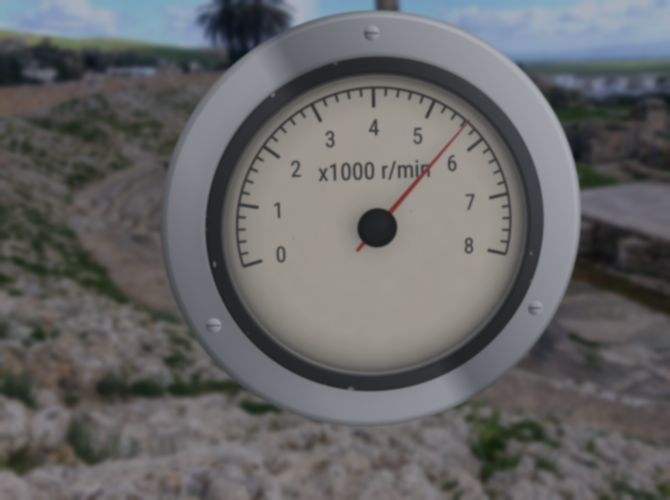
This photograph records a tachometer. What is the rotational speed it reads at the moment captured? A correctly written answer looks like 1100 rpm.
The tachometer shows 5600 rpm
